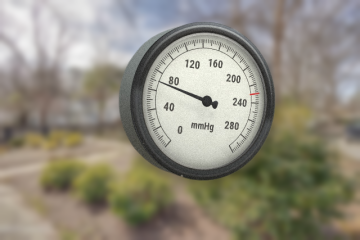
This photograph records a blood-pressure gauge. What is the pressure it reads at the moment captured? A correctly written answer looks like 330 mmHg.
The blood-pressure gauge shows 70 mmHg
